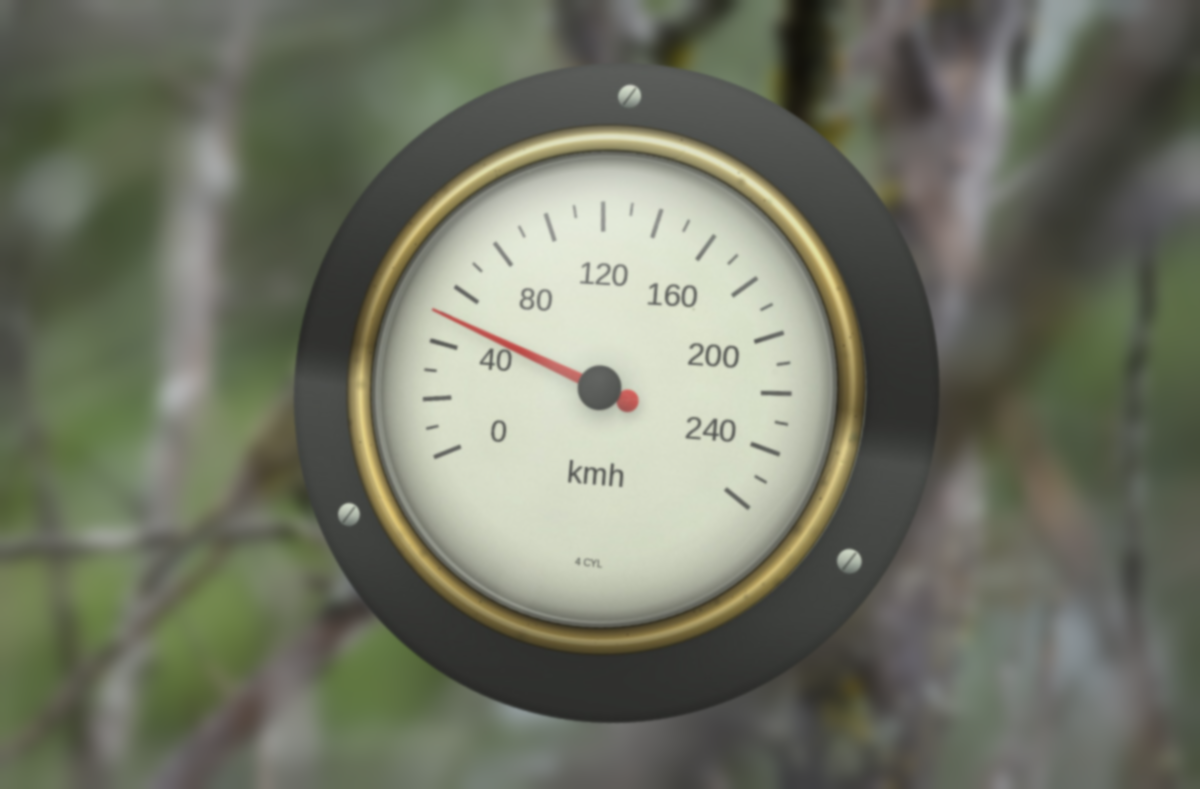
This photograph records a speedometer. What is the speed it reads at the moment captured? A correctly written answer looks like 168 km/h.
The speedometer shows 50 km/h
